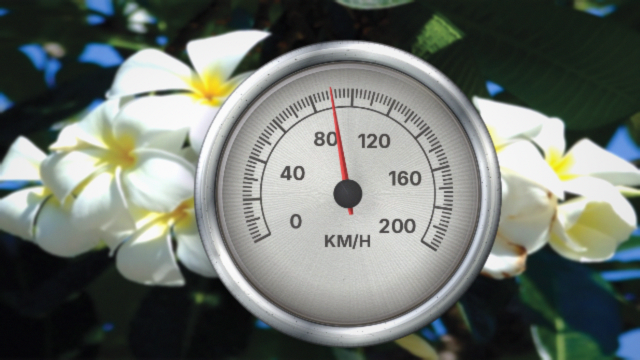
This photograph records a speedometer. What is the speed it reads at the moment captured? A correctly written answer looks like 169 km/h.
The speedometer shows 90 km/h
